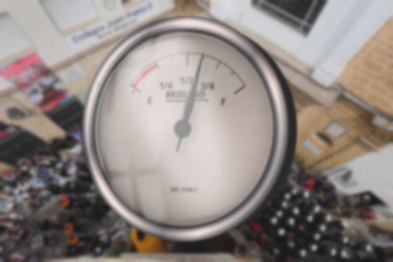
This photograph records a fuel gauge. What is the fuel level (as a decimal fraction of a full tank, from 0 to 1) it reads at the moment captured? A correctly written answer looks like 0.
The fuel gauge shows 0.625
